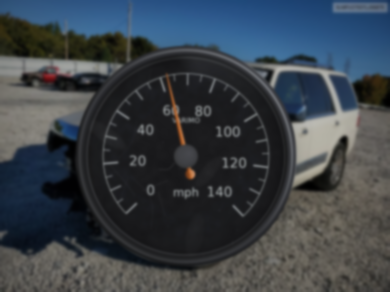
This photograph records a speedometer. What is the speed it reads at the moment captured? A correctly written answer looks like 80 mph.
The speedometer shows 62.5 mph
